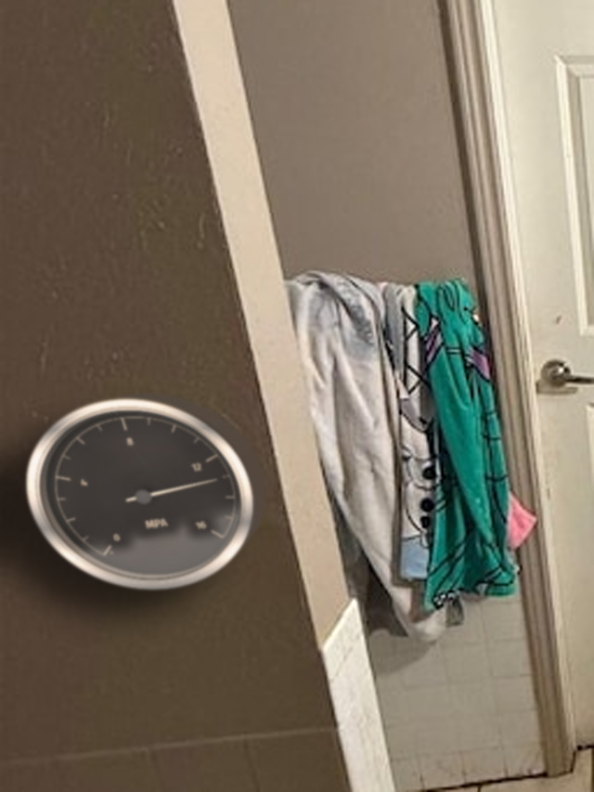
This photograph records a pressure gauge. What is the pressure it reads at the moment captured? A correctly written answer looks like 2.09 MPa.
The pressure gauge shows 13 MPa
